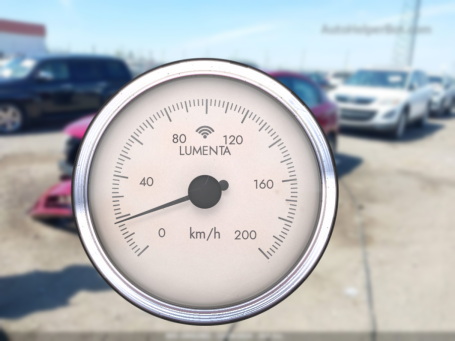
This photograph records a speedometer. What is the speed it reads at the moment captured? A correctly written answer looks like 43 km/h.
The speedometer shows 18 km/h
